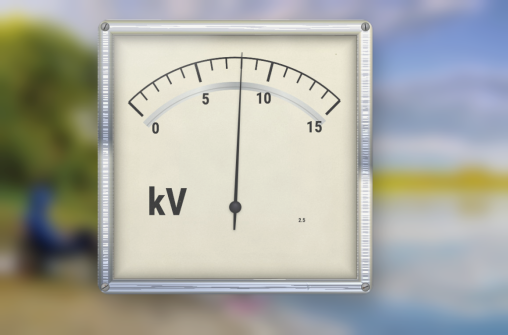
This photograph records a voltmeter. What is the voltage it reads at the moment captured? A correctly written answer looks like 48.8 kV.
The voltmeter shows 8 kV
